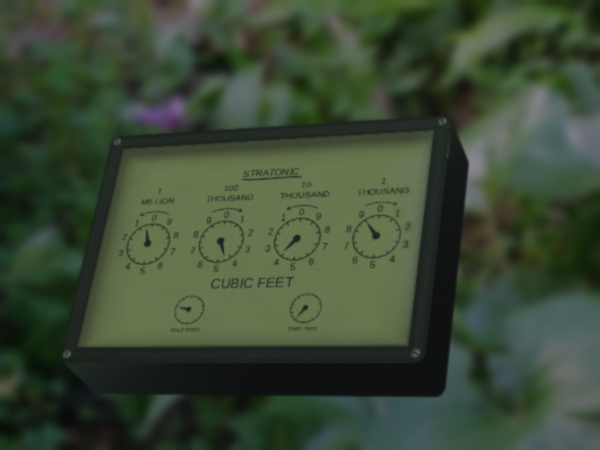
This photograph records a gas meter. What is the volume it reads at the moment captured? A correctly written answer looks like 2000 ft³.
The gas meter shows 43900 ft³
